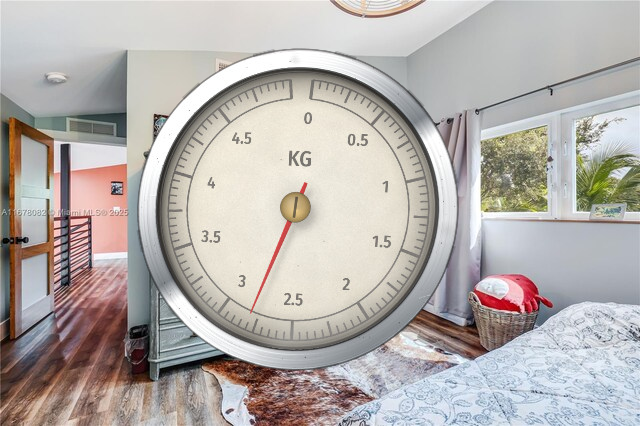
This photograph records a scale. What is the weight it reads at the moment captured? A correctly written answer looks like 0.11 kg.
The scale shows 2.8 kg
